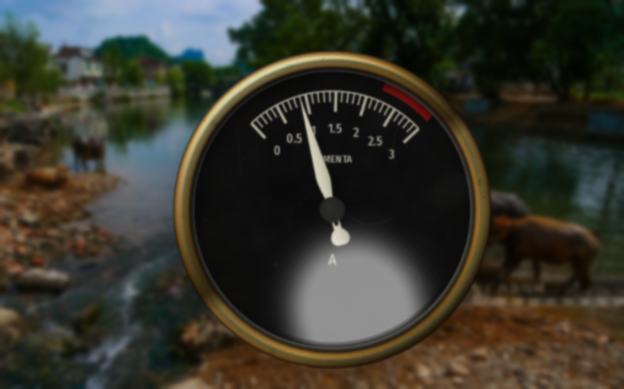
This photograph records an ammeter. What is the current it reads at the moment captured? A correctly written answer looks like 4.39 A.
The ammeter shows 0.9 A
